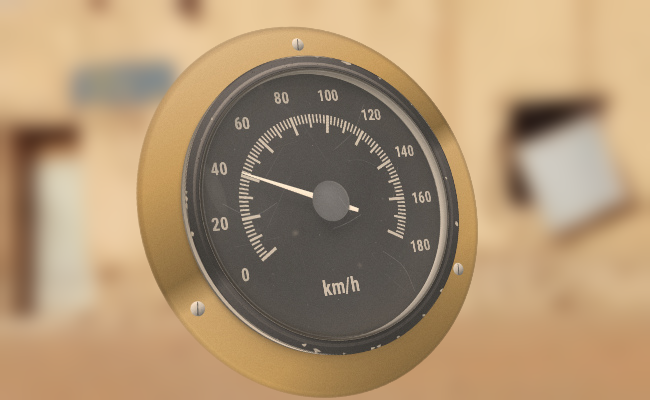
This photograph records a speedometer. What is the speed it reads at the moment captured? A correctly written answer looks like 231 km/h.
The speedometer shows 40 km/h
